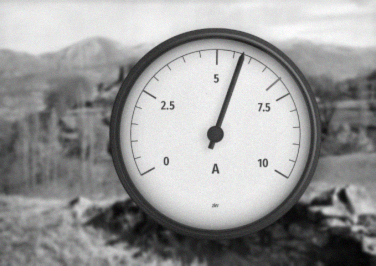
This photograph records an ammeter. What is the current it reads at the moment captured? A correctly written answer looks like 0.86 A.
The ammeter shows 5.75 A
